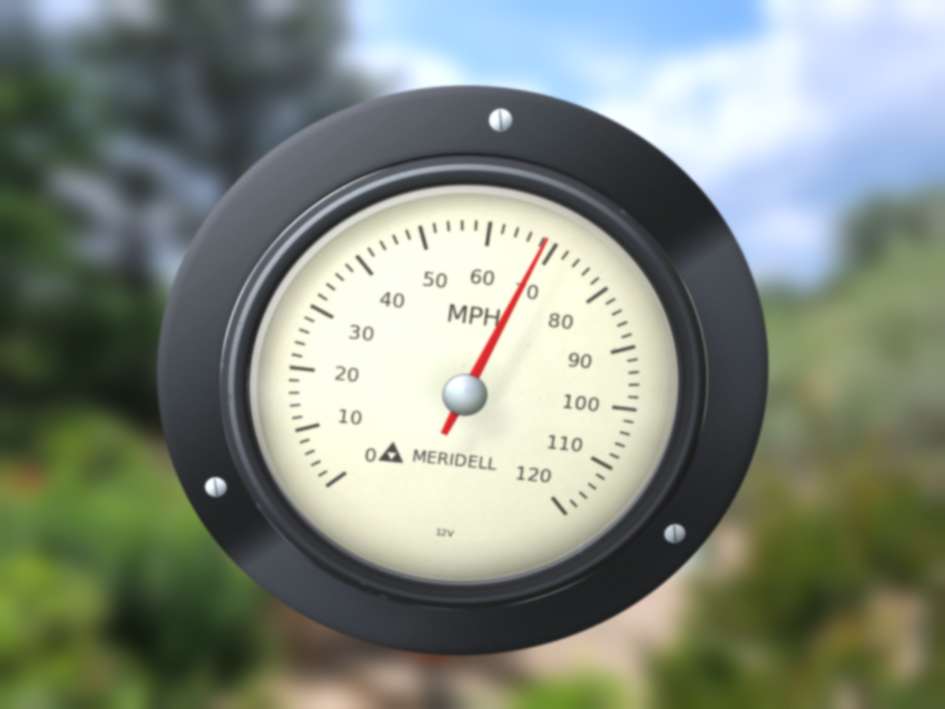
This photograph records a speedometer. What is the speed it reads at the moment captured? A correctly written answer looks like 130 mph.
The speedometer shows 68 mph
